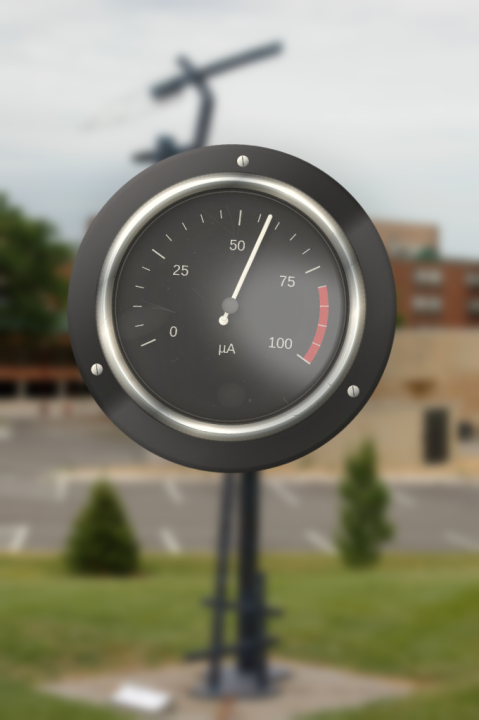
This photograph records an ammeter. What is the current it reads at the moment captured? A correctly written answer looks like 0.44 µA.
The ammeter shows 57.5 µA
